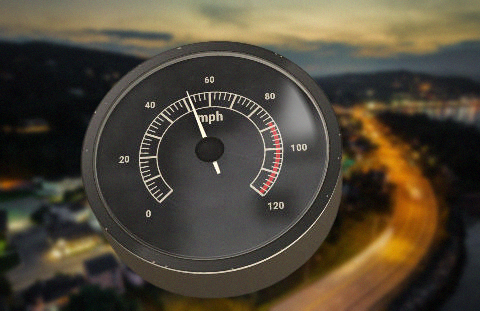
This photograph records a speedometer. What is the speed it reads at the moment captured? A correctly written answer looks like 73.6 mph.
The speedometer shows 52 mph
